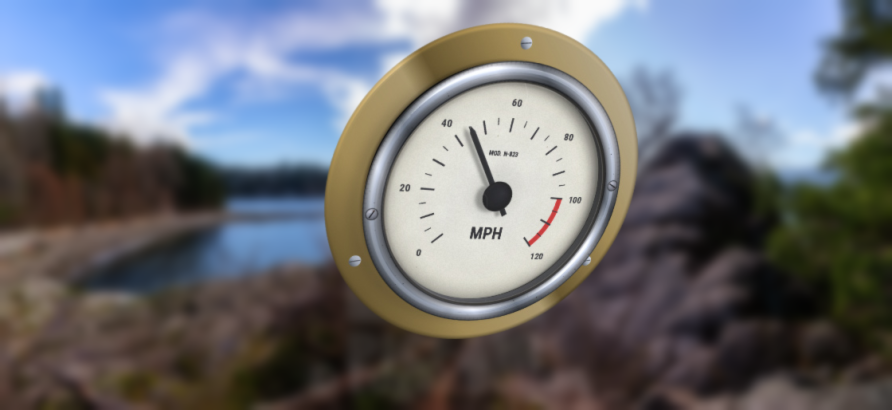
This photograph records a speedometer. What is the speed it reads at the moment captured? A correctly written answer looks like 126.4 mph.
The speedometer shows 45 mph
